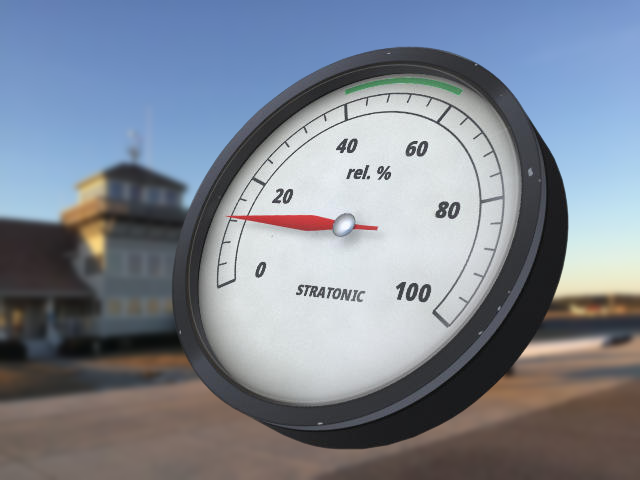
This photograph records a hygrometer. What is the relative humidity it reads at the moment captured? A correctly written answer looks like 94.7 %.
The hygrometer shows 12 %
